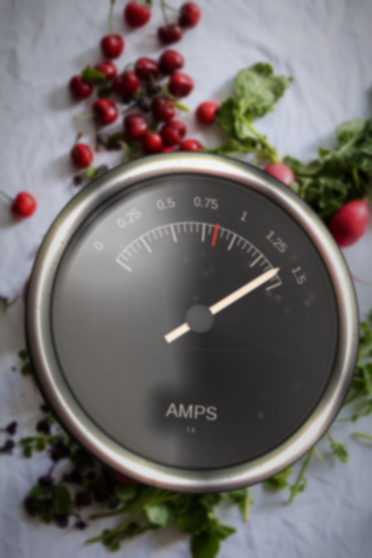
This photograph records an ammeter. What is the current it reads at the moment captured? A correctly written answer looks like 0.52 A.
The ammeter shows 1.4 A
